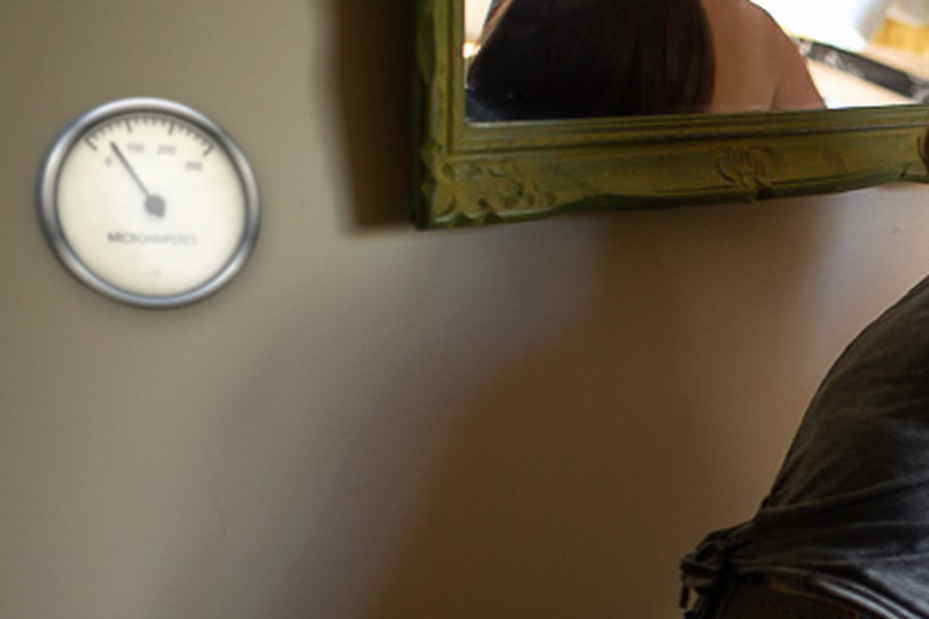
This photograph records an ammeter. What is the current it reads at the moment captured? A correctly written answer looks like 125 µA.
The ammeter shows 40 µA
